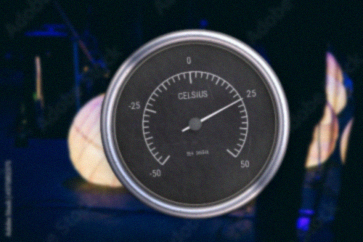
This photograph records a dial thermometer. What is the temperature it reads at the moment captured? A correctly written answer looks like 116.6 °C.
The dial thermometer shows 25 °C
